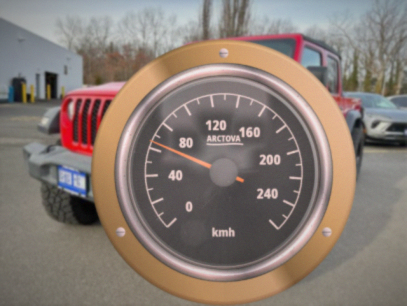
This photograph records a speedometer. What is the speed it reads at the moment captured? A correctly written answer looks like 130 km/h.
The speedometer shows 65 km/h
